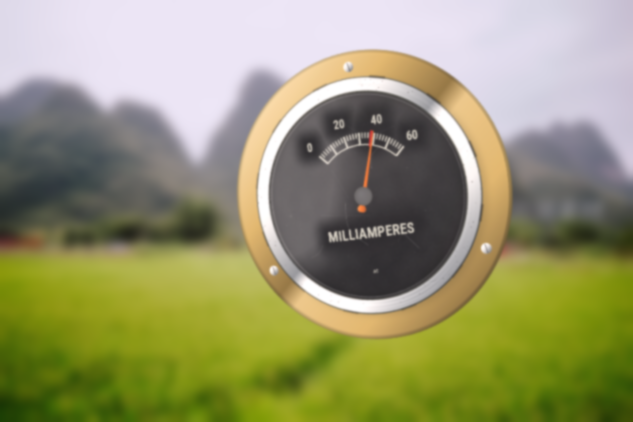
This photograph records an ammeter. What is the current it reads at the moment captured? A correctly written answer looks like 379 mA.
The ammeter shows 40 mA
